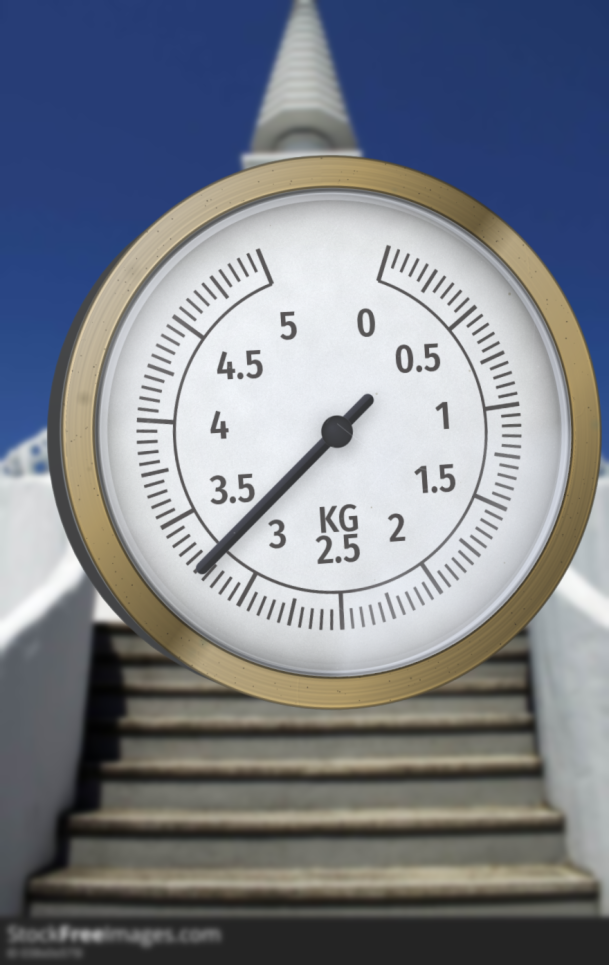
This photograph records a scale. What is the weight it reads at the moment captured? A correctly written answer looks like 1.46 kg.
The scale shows 3.25 kg
